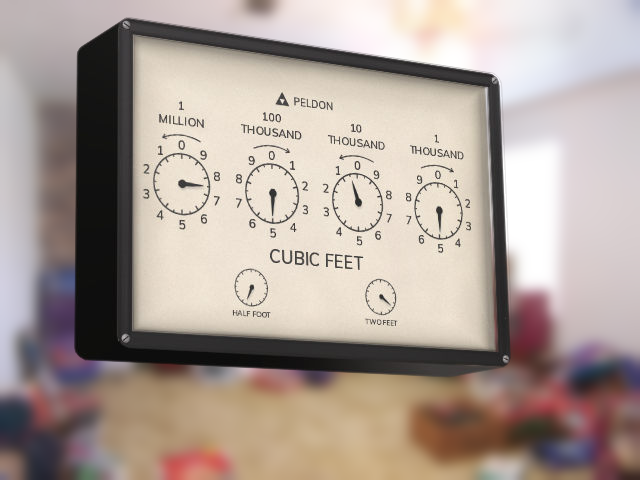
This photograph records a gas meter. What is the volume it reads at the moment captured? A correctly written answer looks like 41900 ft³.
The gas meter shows 750500 ft³
